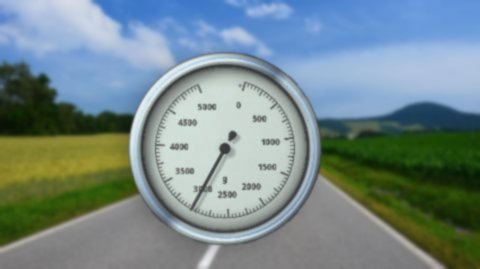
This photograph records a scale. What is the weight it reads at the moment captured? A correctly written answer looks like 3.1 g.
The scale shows 3000 g
